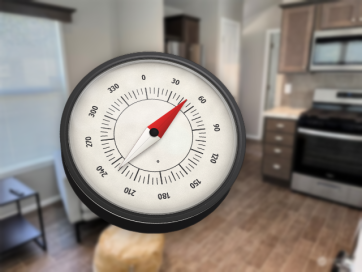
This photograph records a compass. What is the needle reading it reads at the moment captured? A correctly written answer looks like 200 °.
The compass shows 50 °
